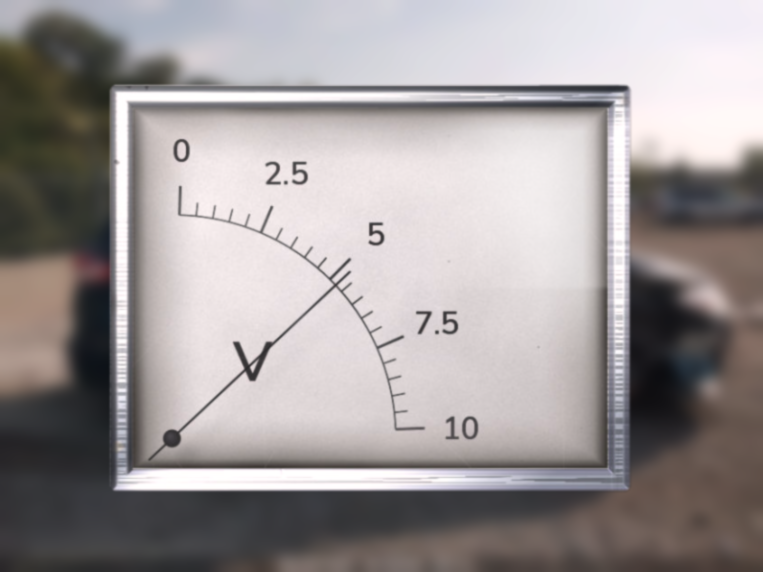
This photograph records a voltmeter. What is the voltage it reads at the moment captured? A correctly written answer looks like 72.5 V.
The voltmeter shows 5.25 V
